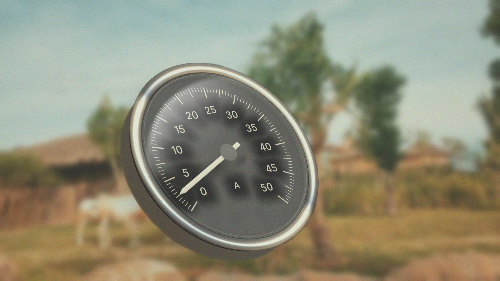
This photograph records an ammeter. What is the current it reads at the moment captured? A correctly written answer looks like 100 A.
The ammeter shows 2.5 A
